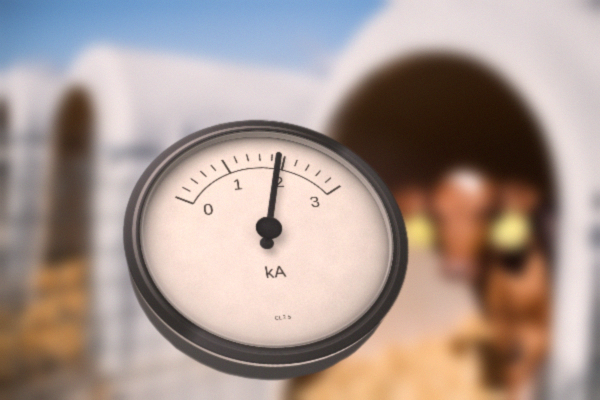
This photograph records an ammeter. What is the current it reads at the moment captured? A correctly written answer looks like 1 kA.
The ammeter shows 1.9 kA
